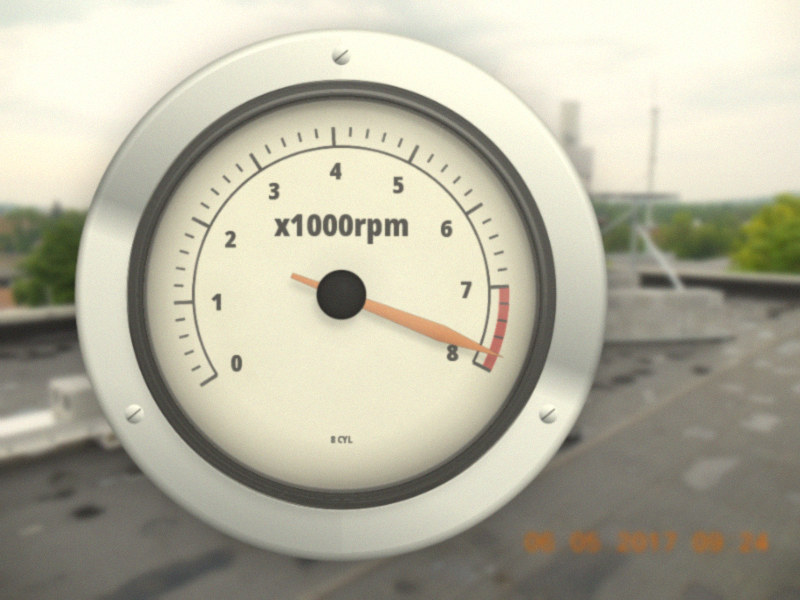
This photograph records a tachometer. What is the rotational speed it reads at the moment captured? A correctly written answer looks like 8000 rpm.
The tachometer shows 7800 rpm
